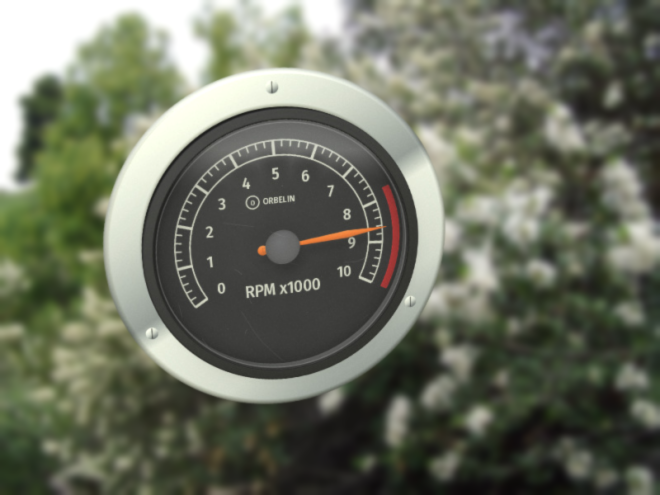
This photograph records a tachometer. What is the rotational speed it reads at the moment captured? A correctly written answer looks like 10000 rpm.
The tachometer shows 8600 rpm
